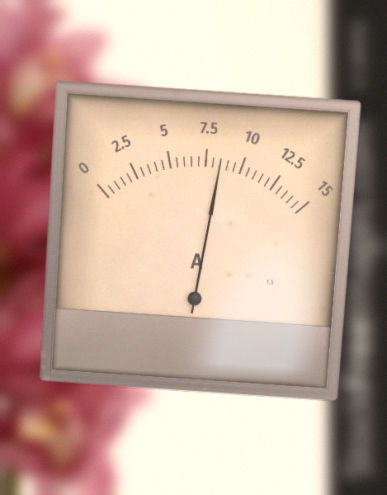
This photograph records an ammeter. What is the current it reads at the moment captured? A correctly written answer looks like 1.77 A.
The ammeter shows 8.5 A
